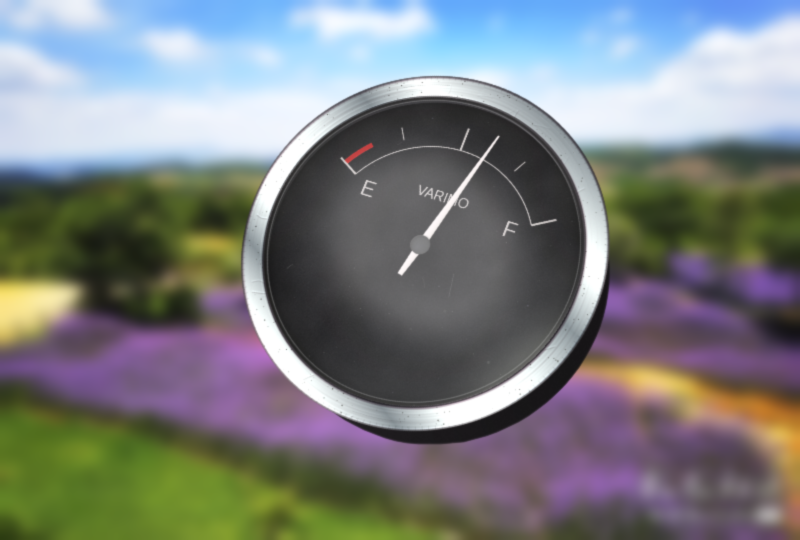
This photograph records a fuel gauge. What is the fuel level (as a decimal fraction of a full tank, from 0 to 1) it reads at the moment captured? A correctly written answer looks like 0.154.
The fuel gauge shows 0.625
